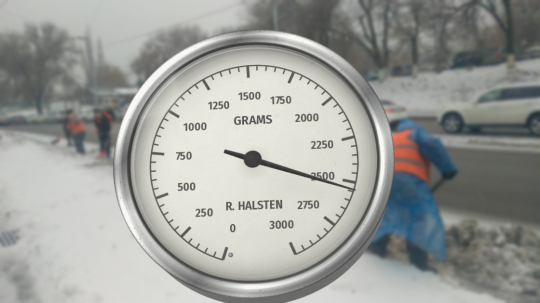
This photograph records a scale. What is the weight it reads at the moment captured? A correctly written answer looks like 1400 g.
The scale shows 2550 g
